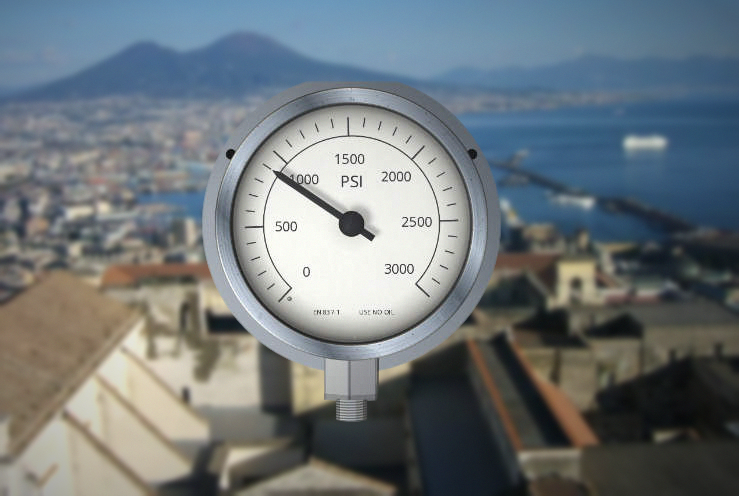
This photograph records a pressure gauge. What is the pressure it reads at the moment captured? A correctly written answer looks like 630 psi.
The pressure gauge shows 900 psi
